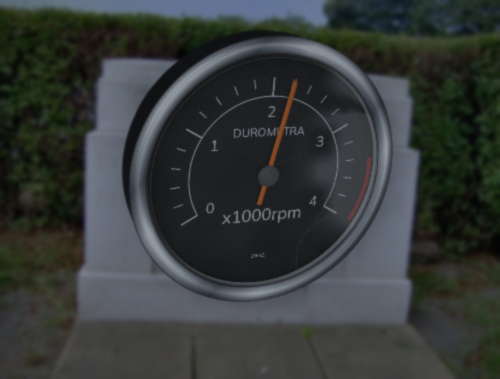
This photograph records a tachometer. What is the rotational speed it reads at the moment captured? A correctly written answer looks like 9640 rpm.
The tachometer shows 2200 rpm
